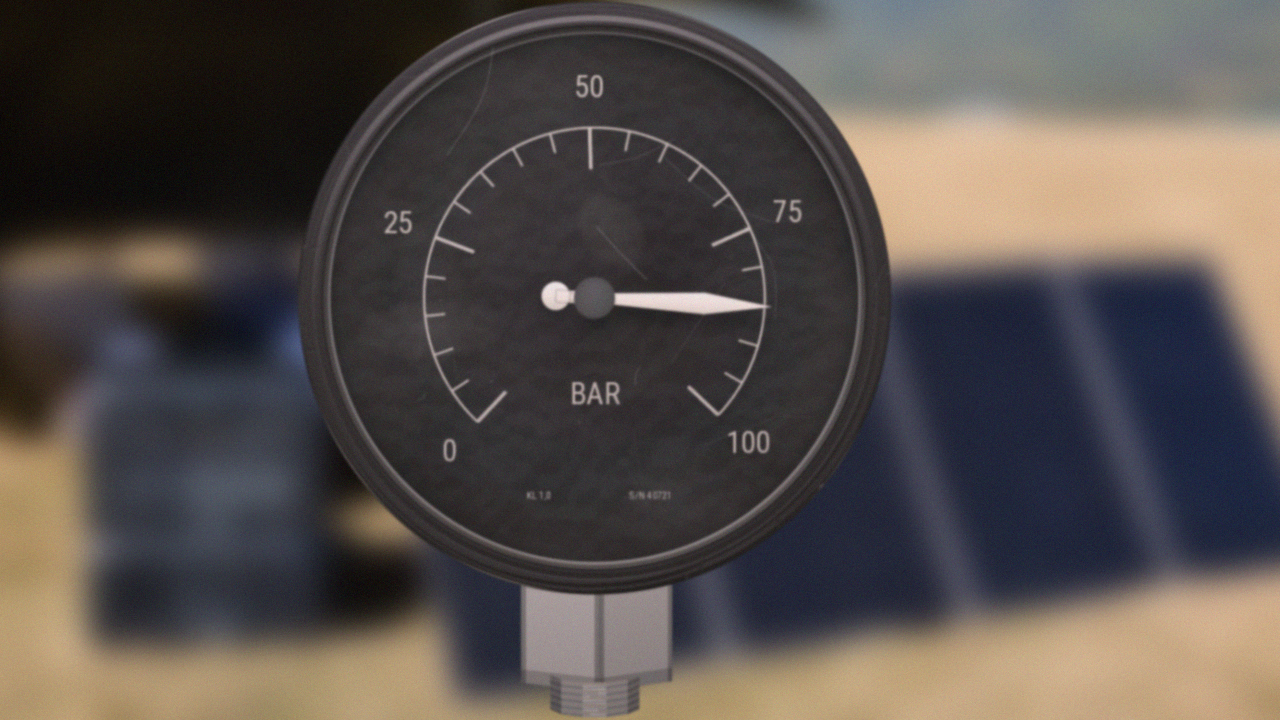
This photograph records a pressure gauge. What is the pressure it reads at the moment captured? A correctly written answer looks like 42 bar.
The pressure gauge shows 85 bar
